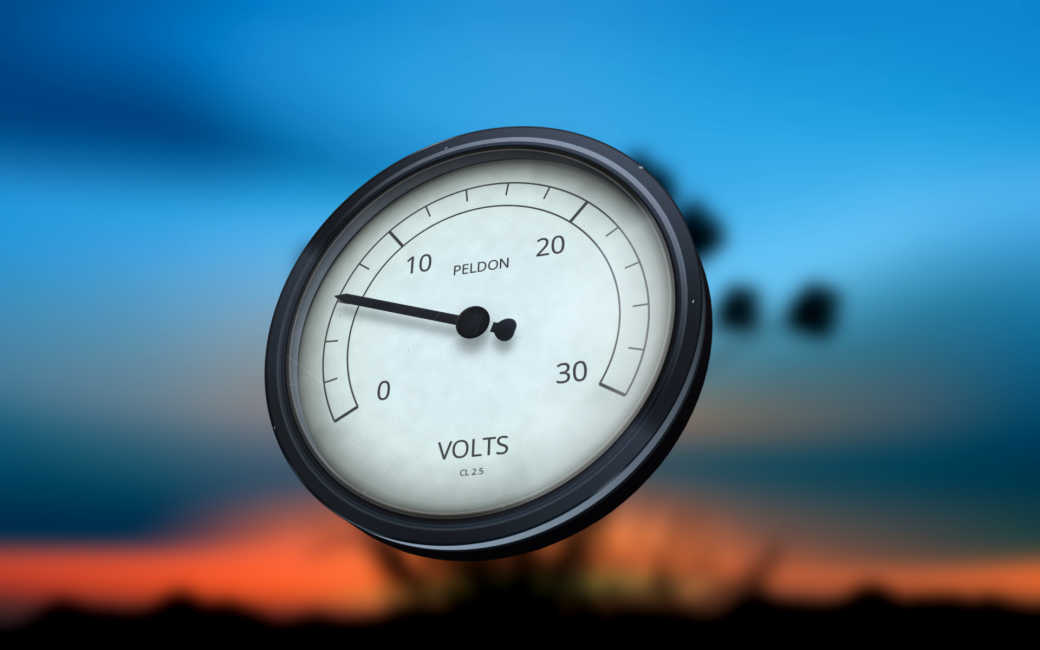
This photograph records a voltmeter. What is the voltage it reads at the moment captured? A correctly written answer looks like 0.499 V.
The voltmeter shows 6 V
